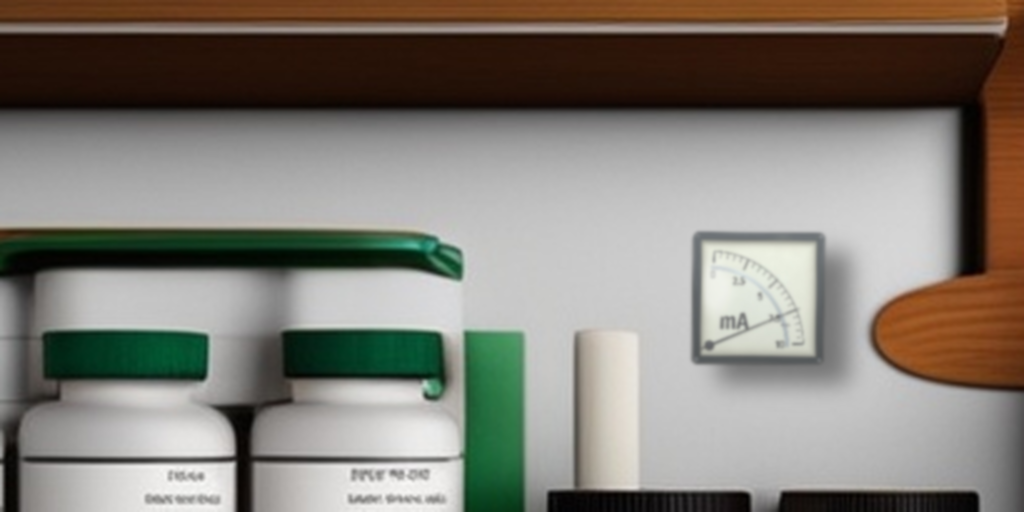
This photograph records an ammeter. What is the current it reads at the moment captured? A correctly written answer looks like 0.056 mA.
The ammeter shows 7.5 mA
